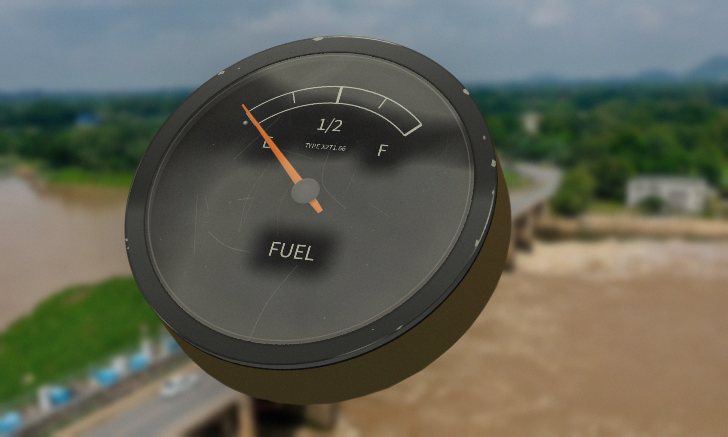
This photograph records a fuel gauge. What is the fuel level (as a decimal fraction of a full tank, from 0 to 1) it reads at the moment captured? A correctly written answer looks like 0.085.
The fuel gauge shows 0
